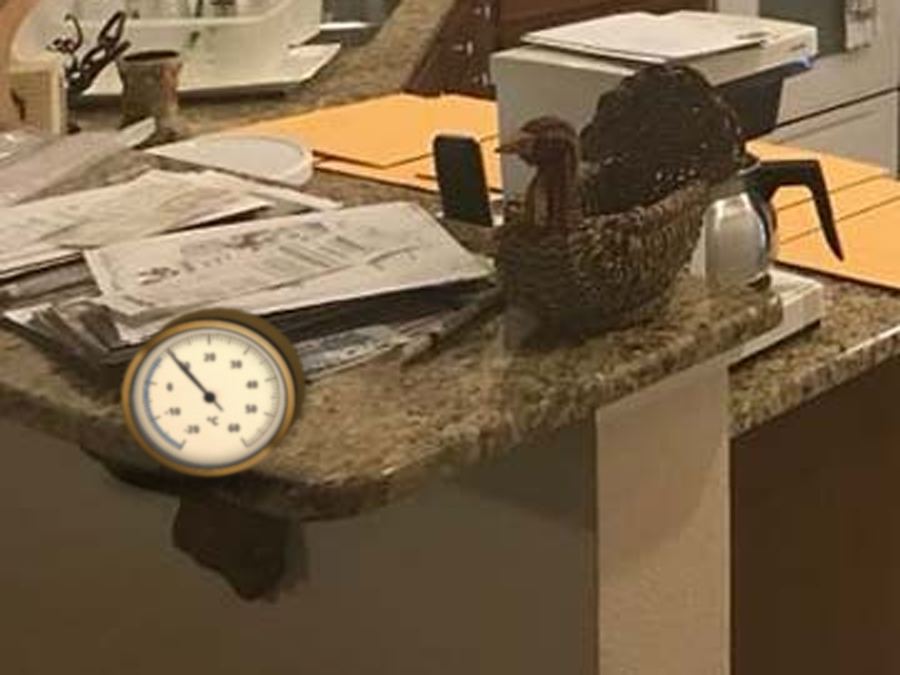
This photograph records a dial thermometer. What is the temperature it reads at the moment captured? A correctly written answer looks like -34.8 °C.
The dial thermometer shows 10 °C
